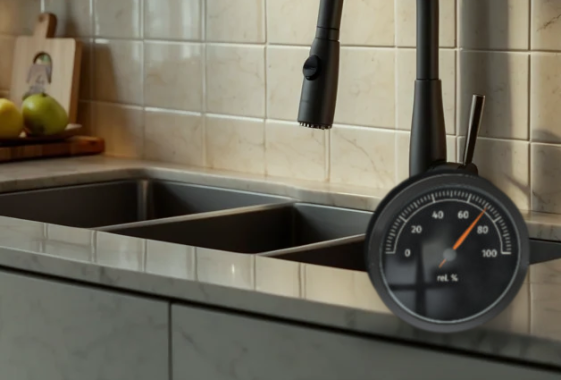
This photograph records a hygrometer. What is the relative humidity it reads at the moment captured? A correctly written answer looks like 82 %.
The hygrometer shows 70 %
